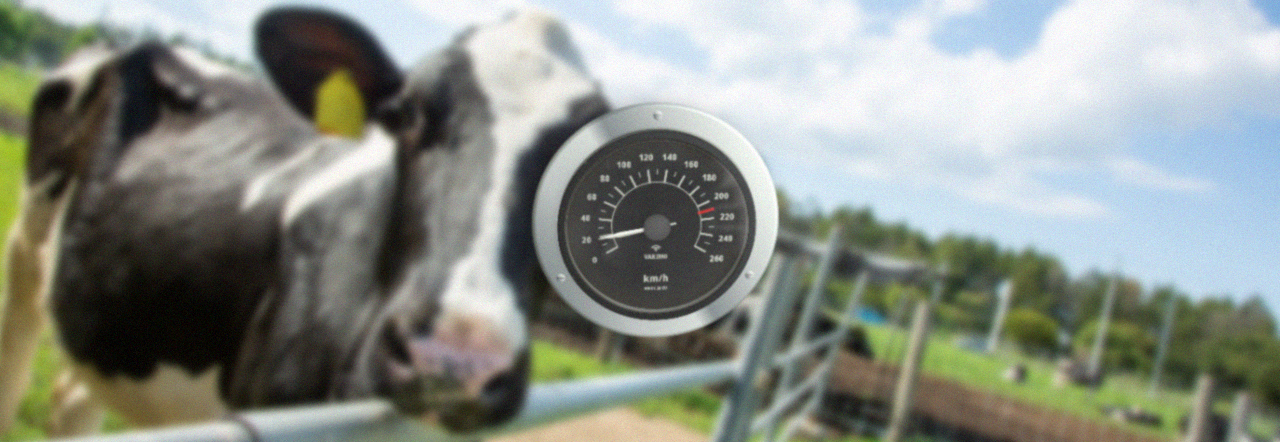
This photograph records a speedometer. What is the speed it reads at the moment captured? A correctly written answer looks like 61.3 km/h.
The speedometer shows 20 km/h
